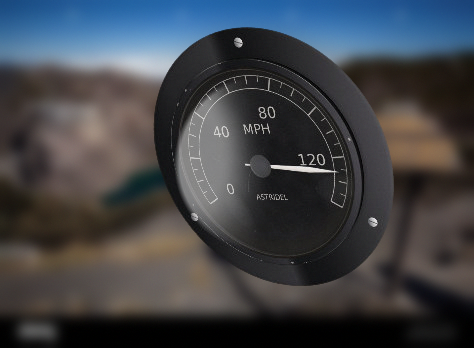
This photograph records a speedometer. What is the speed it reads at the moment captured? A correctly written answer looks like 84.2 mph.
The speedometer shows 125 mph
